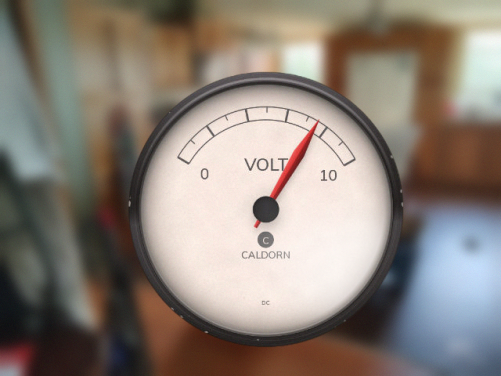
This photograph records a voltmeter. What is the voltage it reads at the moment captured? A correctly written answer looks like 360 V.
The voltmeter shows 7.5 V
